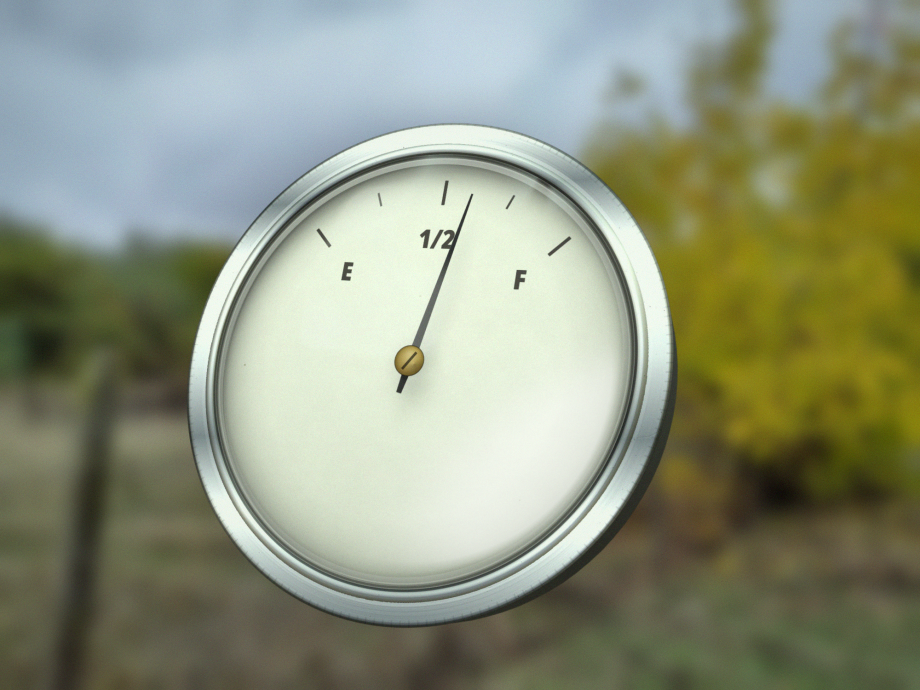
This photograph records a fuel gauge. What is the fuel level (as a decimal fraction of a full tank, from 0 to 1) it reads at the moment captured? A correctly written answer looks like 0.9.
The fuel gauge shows 0.625
